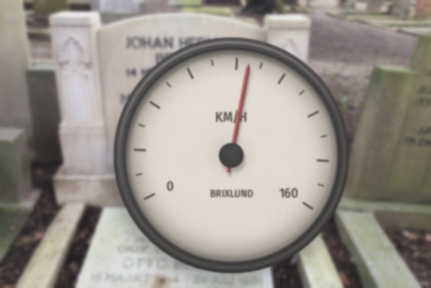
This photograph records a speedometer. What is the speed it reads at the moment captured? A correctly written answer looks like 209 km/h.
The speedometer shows 85 km/h
